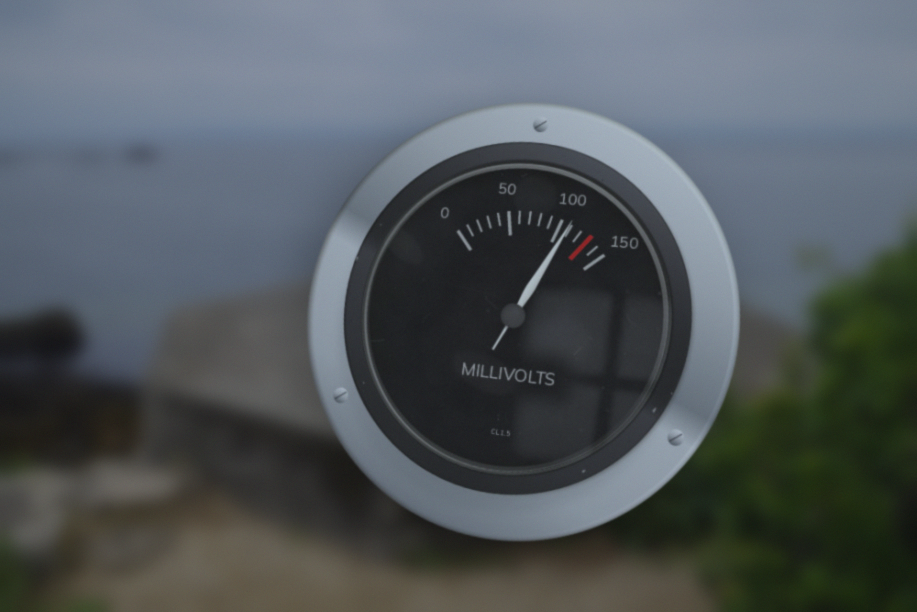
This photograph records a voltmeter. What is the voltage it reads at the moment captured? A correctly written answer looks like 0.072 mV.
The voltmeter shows 110 mV
